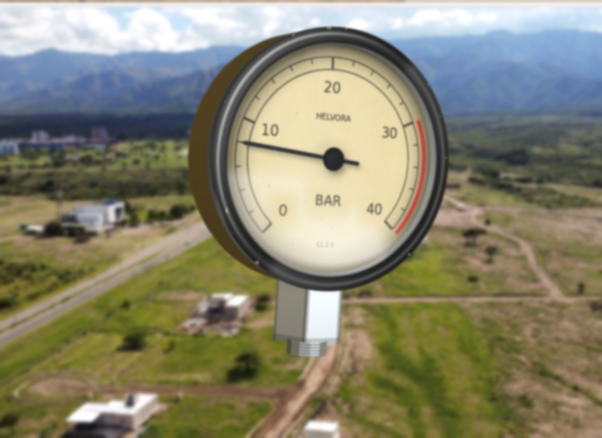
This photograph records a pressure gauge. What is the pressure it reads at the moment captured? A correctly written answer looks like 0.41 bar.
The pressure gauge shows 8 bar
